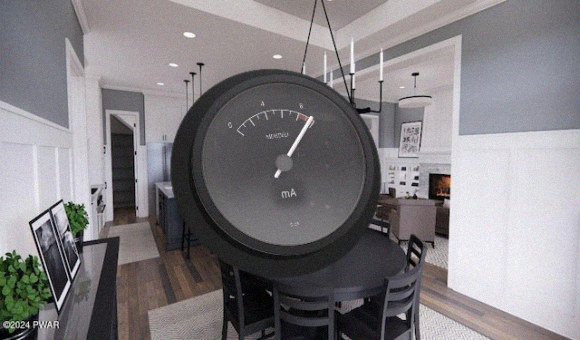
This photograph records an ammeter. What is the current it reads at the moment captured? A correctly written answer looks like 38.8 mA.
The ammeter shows 9.5 mA
